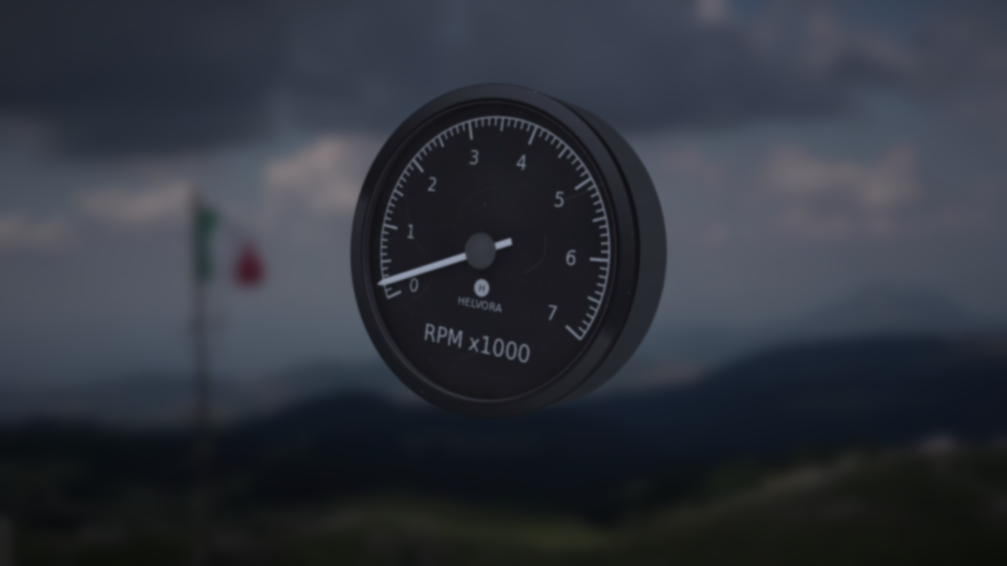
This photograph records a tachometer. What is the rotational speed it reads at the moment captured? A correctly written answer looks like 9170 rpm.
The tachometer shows 200 rpm
